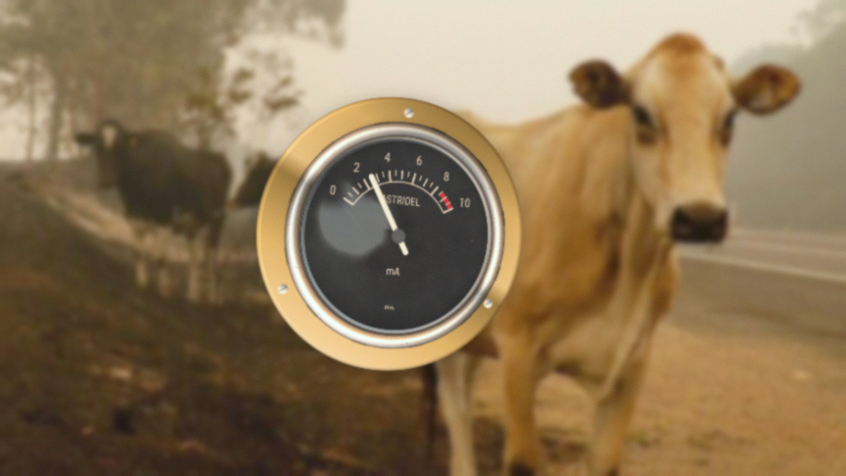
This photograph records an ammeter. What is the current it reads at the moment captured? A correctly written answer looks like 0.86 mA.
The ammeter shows 2.5 mA
